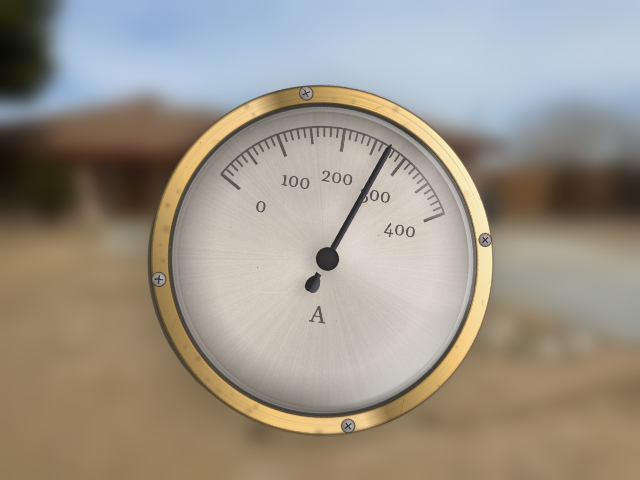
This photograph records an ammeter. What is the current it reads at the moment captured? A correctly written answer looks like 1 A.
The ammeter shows 270 A
